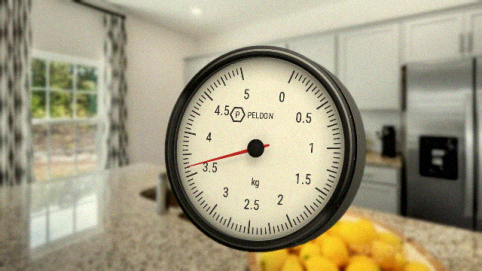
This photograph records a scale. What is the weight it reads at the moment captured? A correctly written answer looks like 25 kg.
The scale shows 3.6 kg
